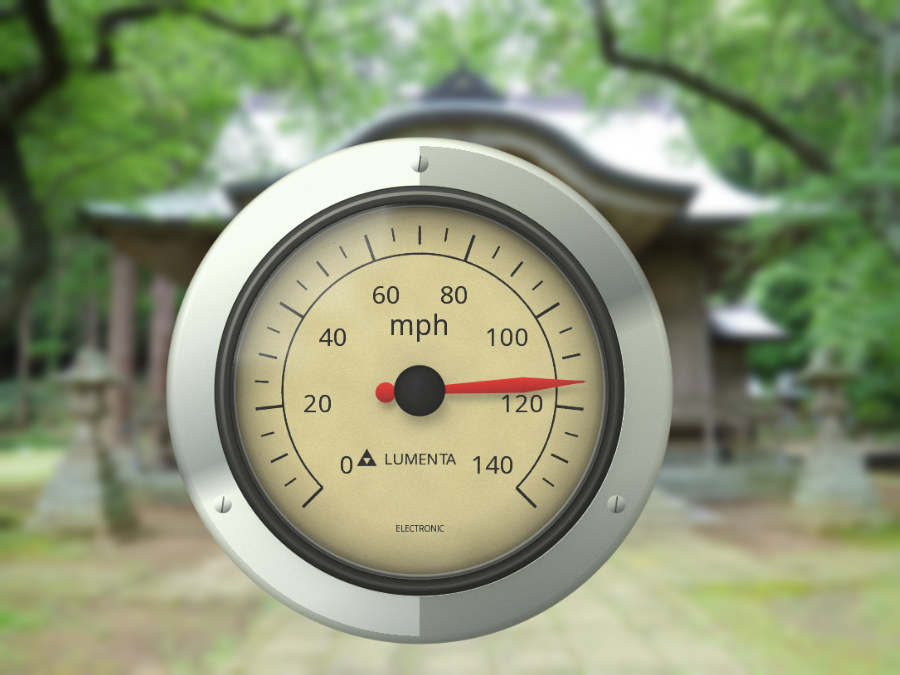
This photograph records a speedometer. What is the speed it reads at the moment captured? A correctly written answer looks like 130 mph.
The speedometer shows 115 mph
